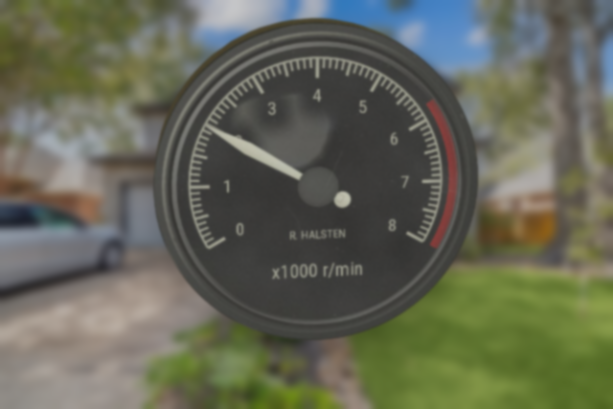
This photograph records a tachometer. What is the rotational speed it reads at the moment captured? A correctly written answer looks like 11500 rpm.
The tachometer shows 2000 rpm
